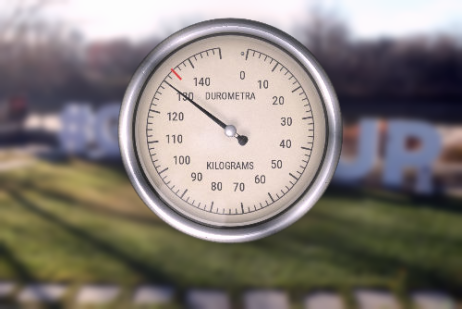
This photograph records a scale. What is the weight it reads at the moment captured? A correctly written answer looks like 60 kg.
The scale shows 130 kg
